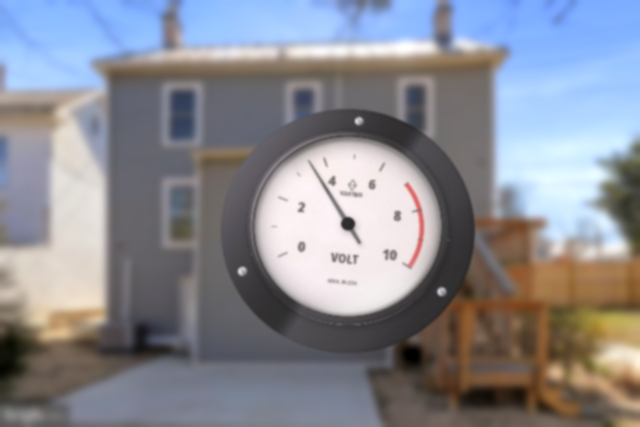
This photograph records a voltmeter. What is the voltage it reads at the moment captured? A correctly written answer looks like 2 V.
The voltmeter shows 3.5 V
